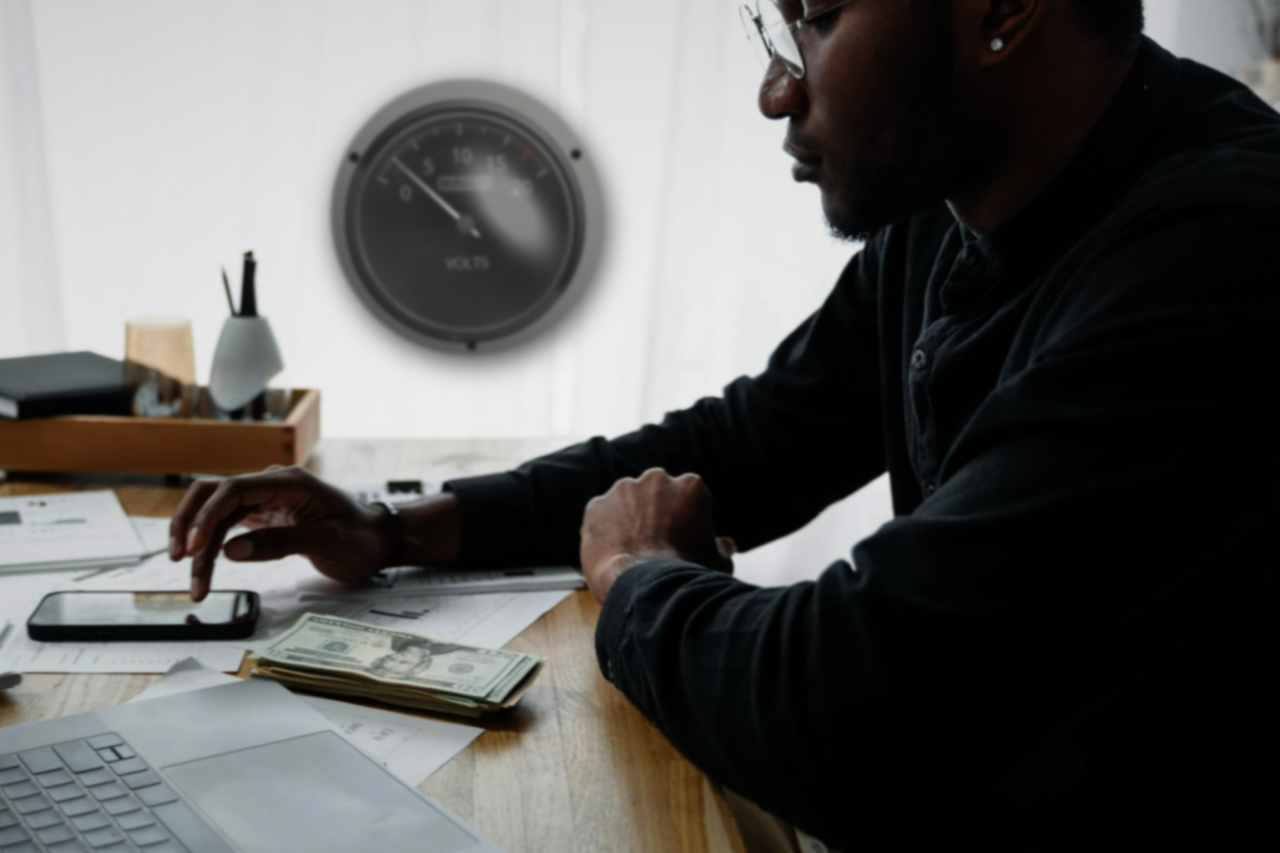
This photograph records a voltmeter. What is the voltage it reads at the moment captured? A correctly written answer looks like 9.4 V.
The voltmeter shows 2.5 V
